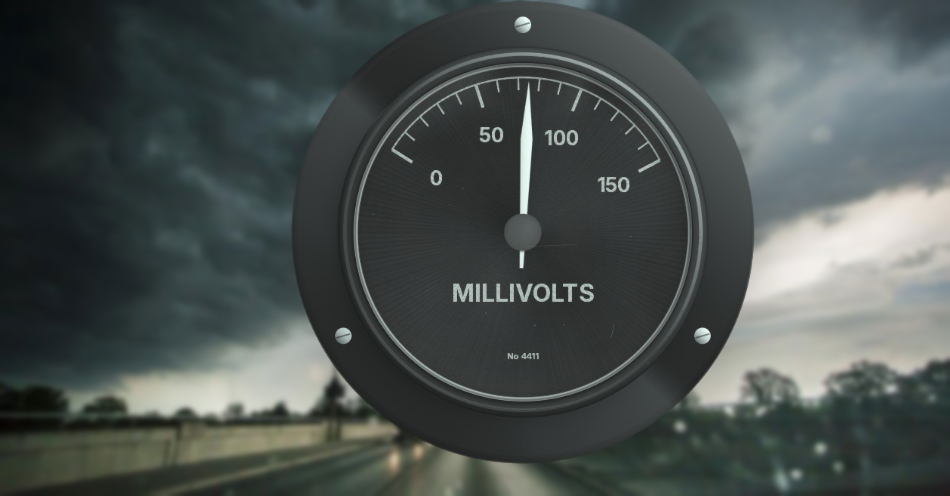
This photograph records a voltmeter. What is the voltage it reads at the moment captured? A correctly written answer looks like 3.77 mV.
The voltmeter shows 75 mV
